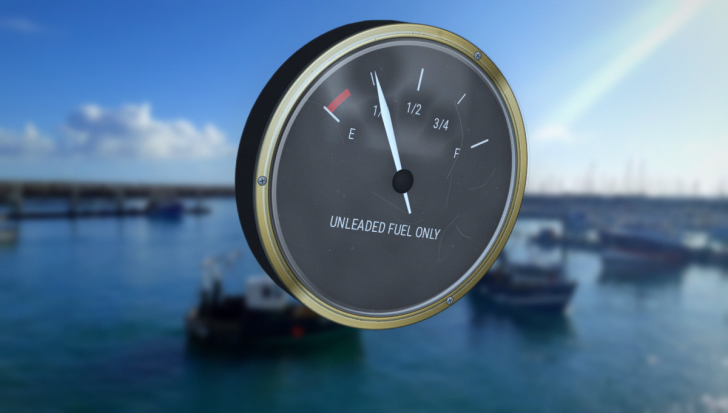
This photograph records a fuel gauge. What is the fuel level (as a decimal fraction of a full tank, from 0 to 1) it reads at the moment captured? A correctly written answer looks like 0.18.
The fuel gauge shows 0.25
